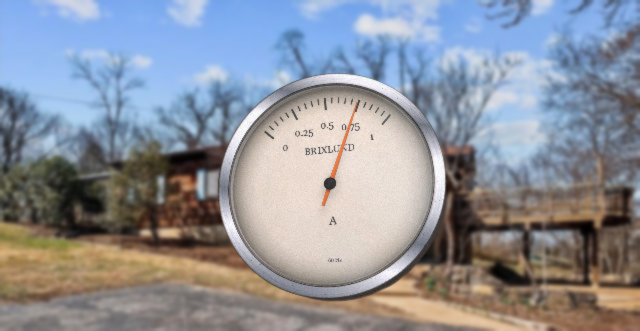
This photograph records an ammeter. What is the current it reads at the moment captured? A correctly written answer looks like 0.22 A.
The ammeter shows 0.75 A
